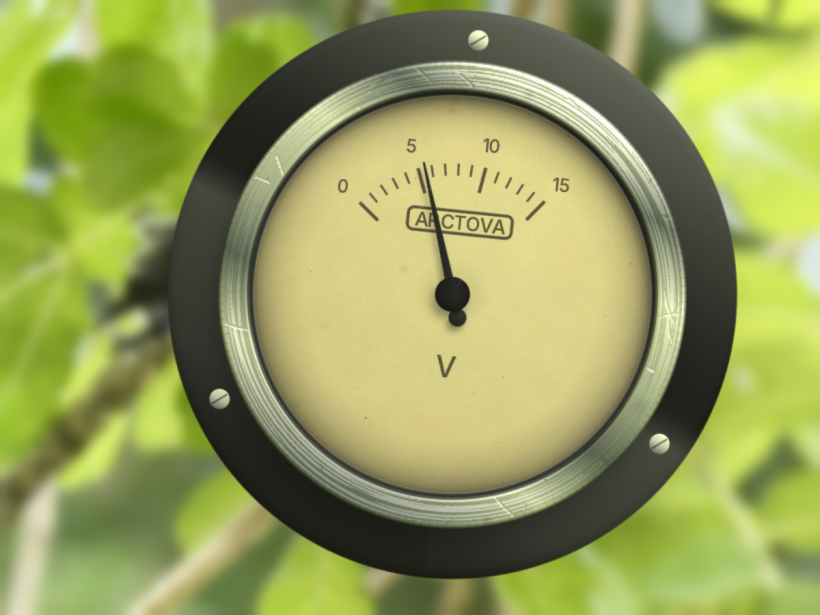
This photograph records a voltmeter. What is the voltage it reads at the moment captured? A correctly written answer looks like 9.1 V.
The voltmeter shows 5.5 V
